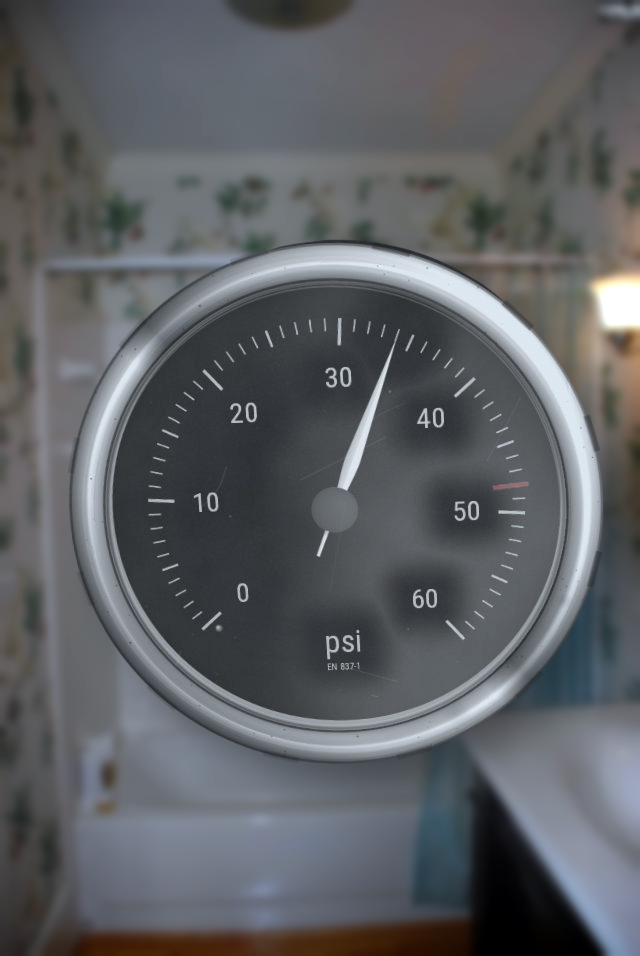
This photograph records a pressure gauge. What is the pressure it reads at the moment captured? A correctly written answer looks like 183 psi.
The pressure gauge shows 34 psi
